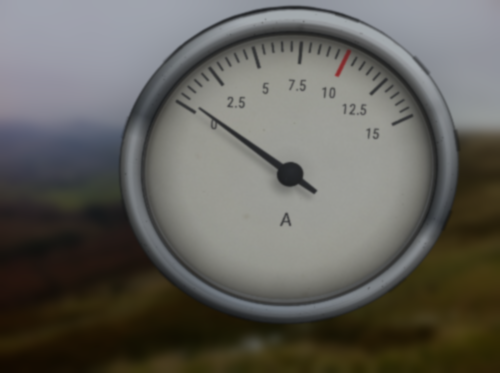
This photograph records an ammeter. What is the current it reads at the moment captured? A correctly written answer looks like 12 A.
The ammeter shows 0.5 A
